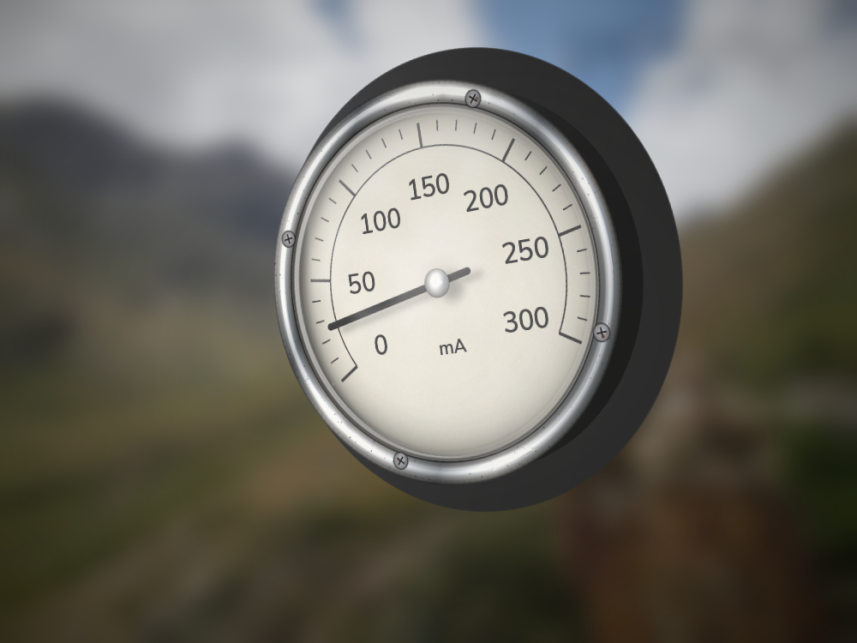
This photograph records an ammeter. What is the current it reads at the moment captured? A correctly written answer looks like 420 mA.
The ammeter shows 25 mA
